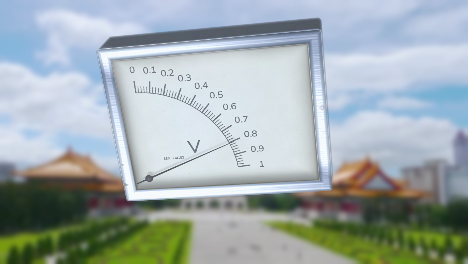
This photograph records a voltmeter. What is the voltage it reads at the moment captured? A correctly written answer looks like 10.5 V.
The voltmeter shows 0.8 V
